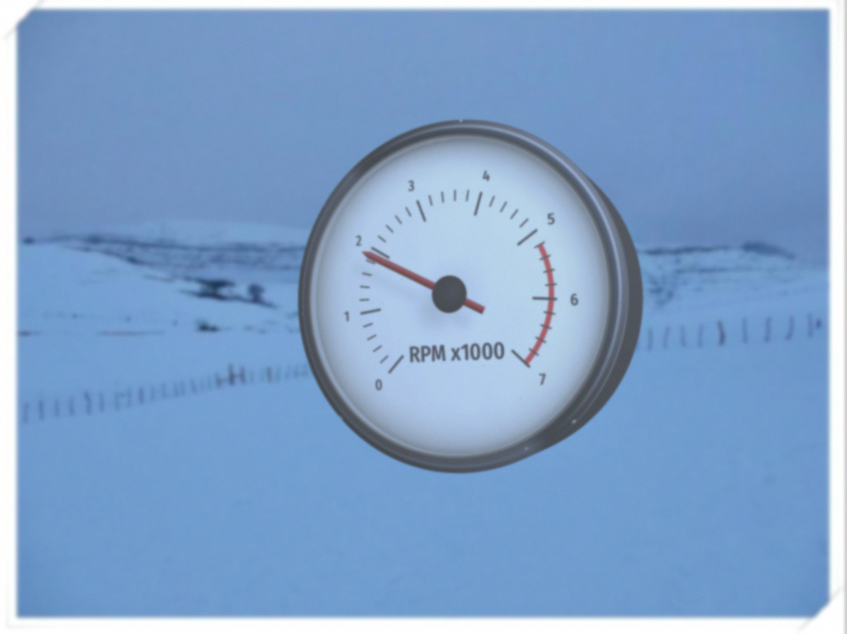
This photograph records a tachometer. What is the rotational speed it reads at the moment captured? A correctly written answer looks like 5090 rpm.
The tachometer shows 1900 rpm
